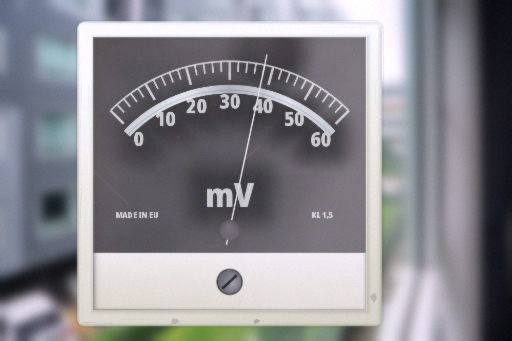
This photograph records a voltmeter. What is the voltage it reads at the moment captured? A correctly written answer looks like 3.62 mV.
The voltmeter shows 38 mV
